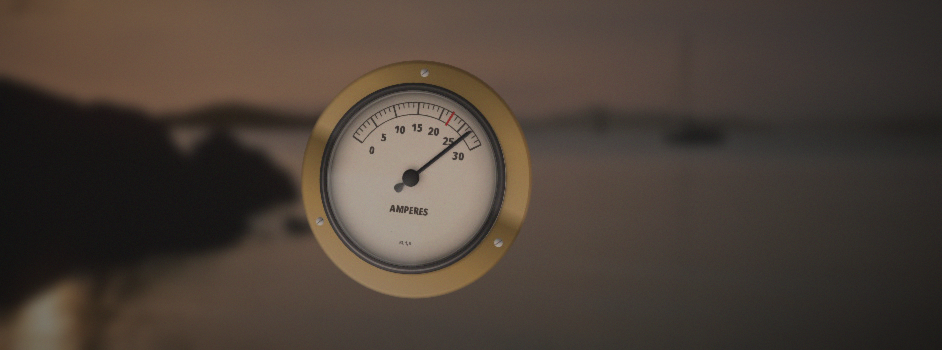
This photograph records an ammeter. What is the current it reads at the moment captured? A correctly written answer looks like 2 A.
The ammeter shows 27 A
